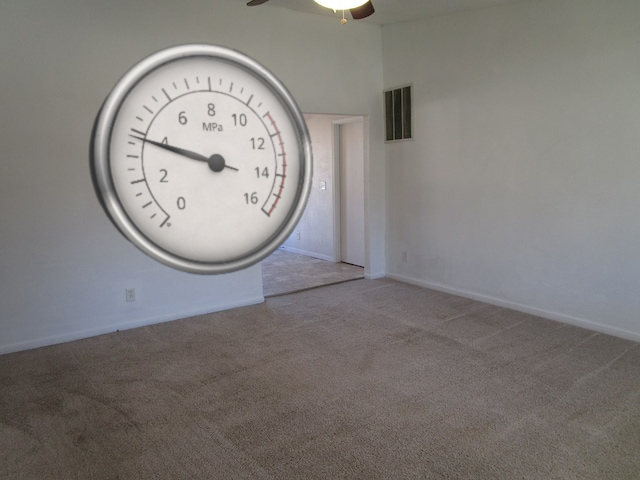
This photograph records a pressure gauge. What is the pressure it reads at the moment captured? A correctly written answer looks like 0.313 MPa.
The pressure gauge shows 3.75 MPa
